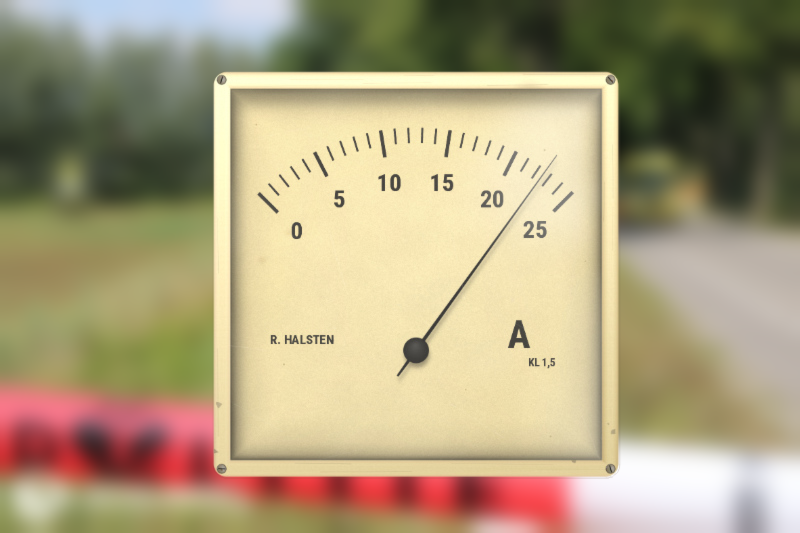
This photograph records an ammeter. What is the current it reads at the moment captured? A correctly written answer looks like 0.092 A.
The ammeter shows 22.5 A
